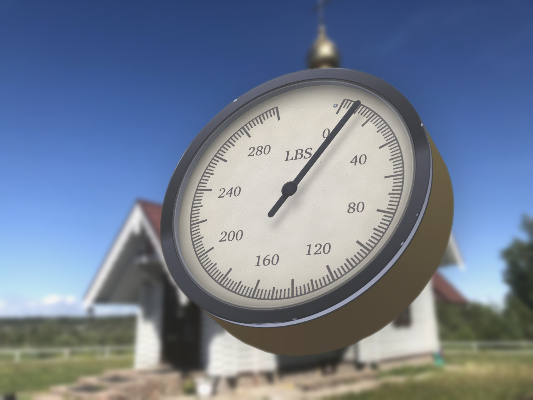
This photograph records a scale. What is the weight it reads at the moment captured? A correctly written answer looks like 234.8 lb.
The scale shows 10 lb
